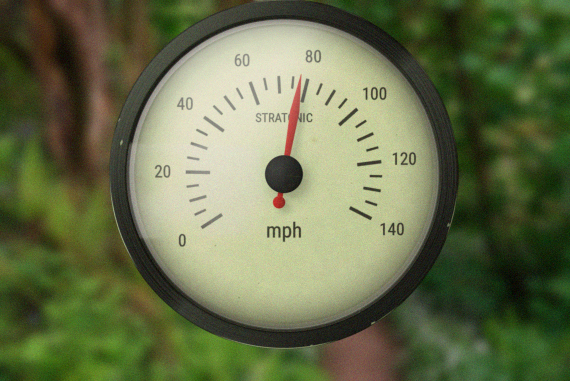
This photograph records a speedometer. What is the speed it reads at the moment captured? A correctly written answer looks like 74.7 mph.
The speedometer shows 77.5 mph
